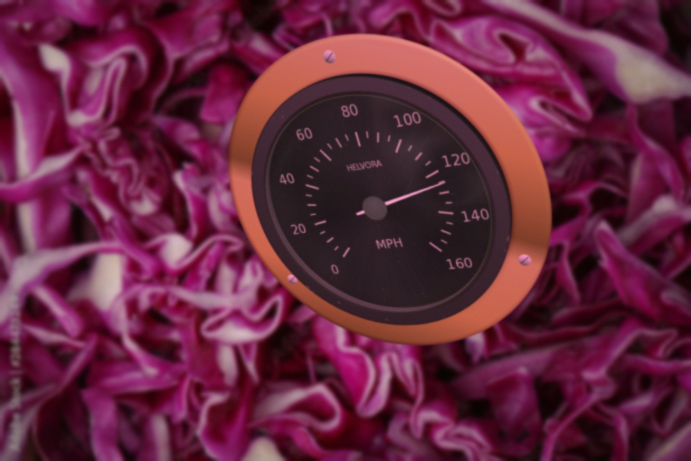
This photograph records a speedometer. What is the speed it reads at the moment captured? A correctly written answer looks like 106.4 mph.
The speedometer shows 125 mph
